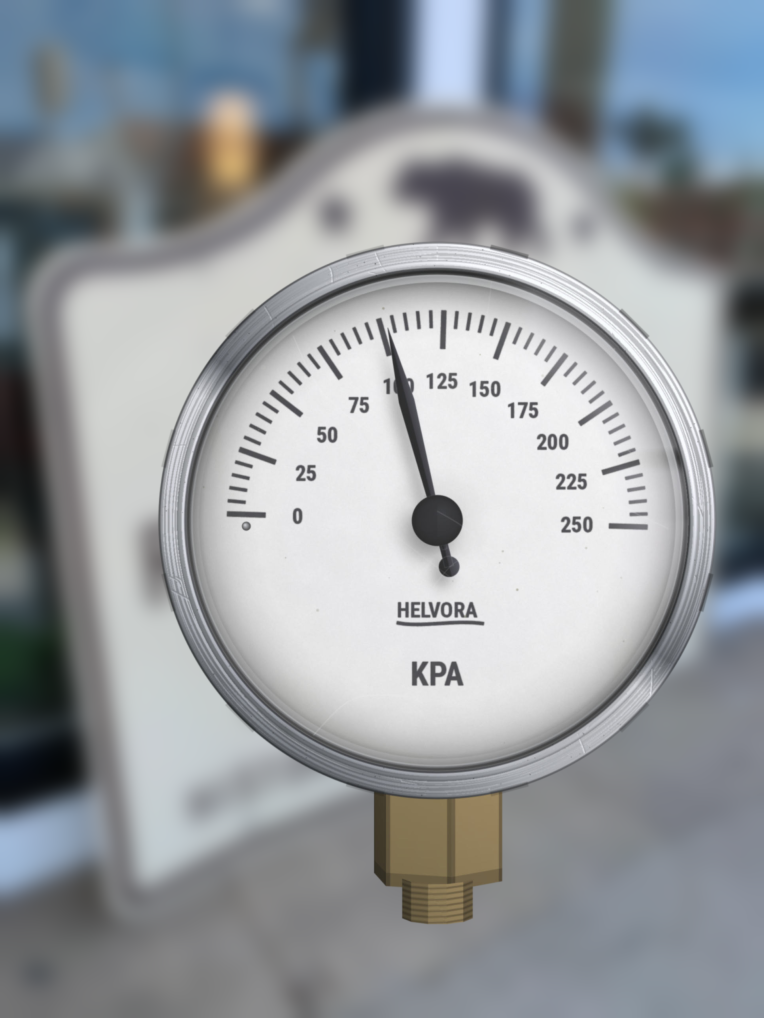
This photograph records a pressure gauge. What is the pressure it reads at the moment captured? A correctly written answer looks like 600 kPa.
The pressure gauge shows 102.5 kPa
